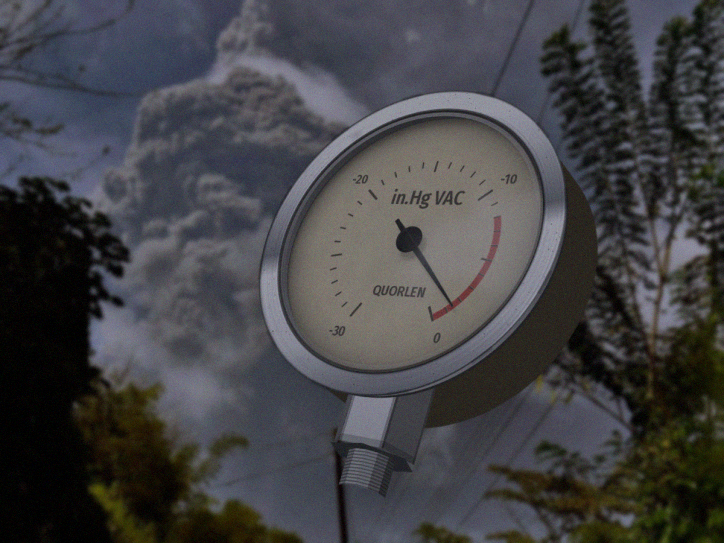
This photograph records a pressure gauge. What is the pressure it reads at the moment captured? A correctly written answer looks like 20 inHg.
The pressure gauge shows -1.5 inHg
